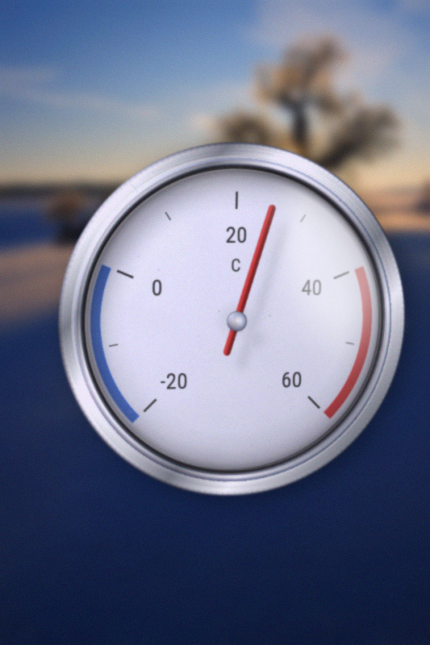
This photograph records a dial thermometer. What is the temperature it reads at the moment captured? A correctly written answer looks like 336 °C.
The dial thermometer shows 25 °C
